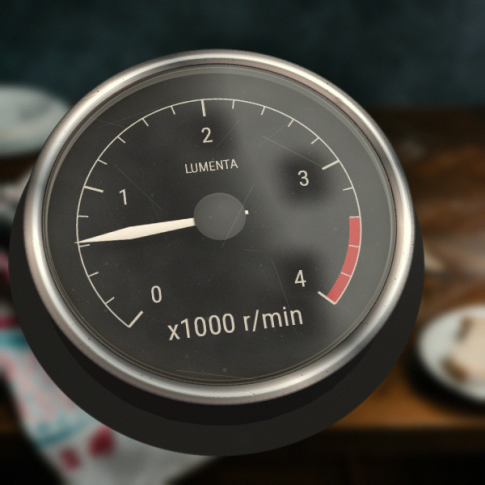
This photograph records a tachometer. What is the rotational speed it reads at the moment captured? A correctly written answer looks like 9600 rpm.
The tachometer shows 600 rpm
